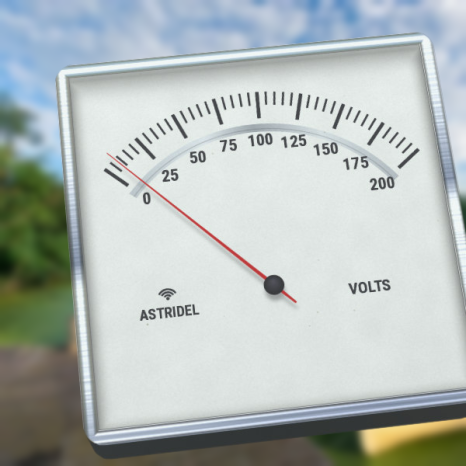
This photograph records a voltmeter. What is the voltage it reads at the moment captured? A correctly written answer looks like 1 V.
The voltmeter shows 7.5 V
